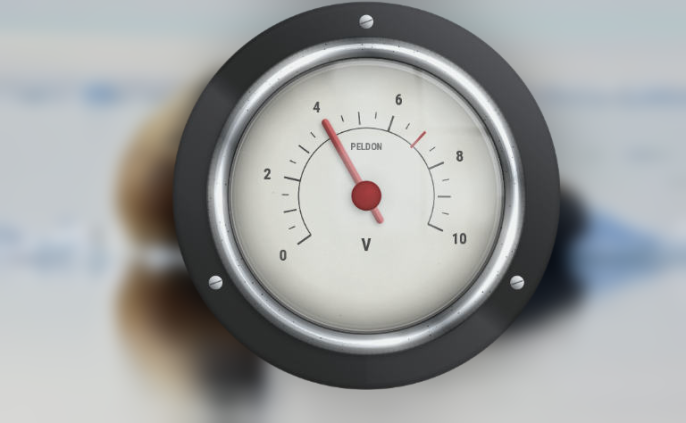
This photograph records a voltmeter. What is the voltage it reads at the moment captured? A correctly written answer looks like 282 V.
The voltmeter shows 4 V
